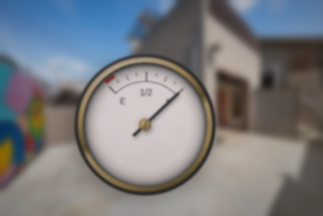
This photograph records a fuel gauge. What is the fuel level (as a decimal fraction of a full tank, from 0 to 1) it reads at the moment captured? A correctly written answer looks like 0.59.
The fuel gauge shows 1
